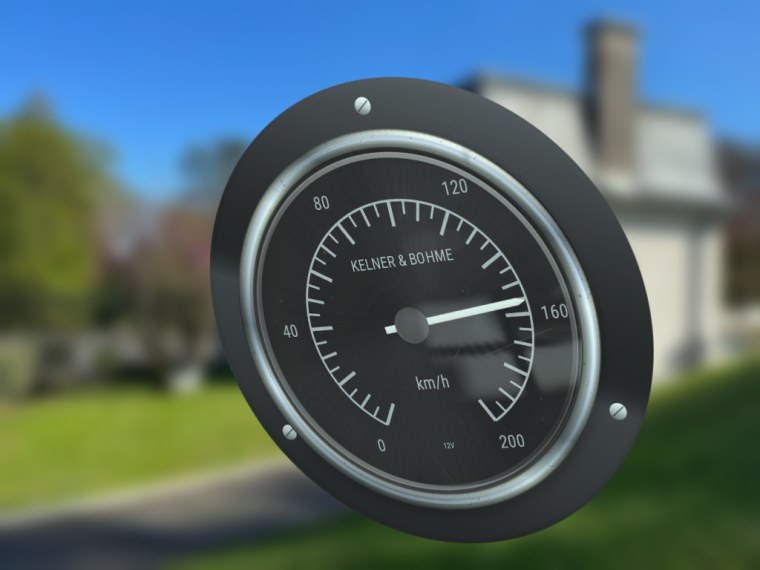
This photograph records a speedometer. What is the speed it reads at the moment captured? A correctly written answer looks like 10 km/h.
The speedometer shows 155 km/h
